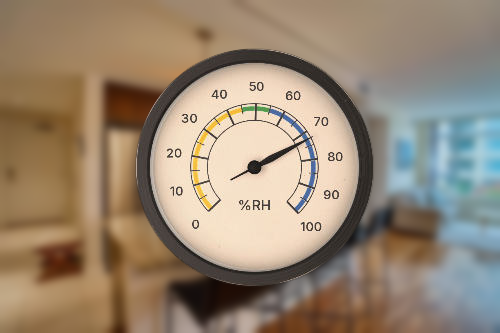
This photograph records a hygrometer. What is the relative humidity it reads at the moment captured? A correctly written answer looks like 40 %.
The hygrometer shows 72.5 %
